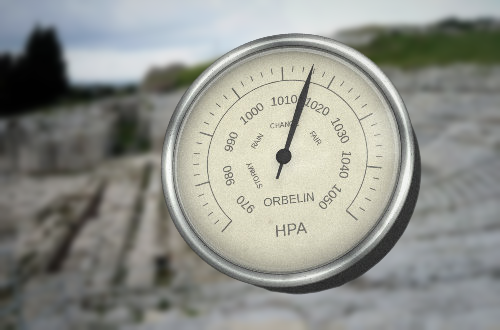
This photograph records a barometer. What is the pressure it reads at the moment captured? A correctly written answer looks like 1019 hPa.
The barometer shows 1016 hPa
